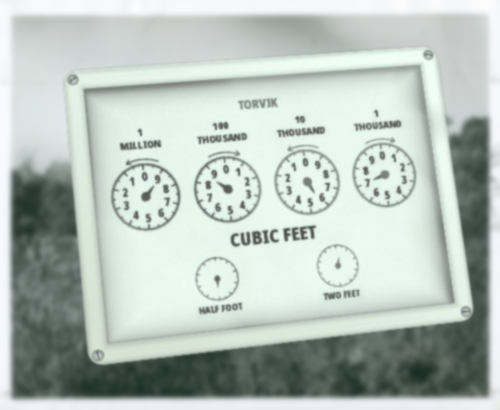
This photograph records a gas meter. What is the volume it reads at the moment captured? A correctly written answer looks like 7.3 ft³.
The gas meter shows 885700 ft³
